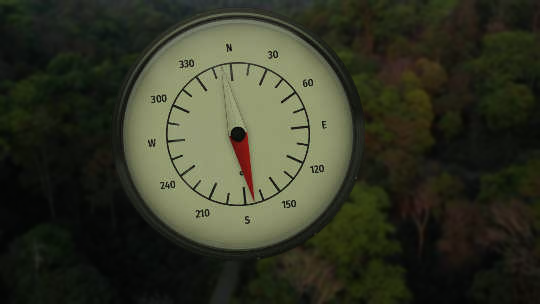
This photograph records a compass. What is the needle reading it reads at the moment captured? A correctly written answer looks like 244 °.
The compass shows 172.5 °
